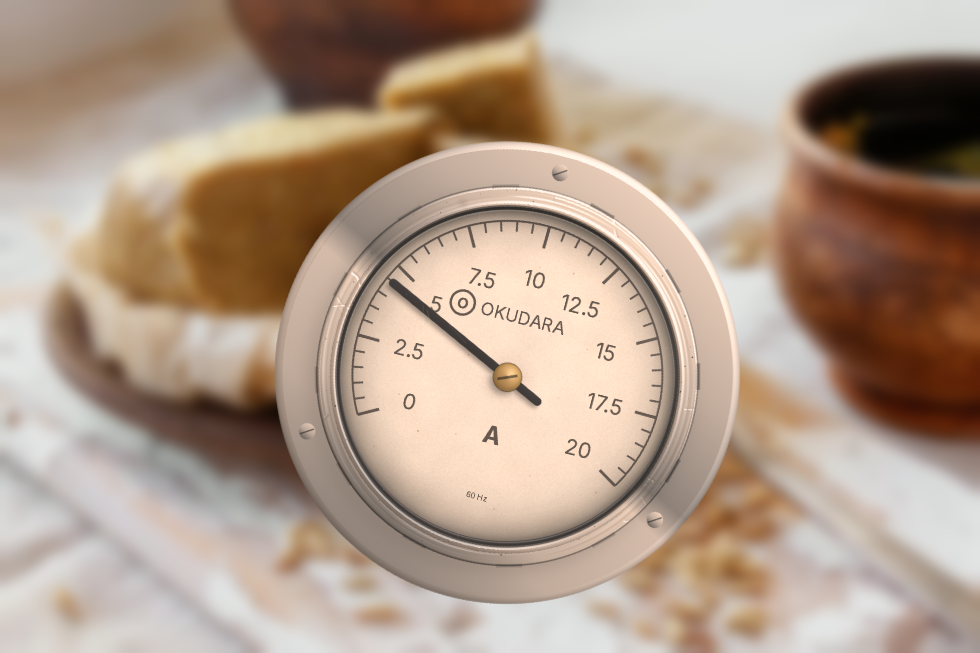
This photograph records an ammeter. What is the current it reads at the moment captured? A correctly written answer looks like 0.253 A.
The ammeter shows 4.5 A
